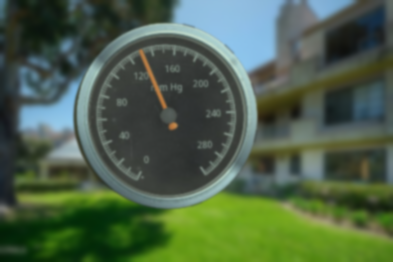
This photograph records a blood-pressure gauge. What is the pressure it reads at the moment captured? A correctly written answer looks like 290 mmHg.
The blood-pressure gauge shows 130 mmHg
